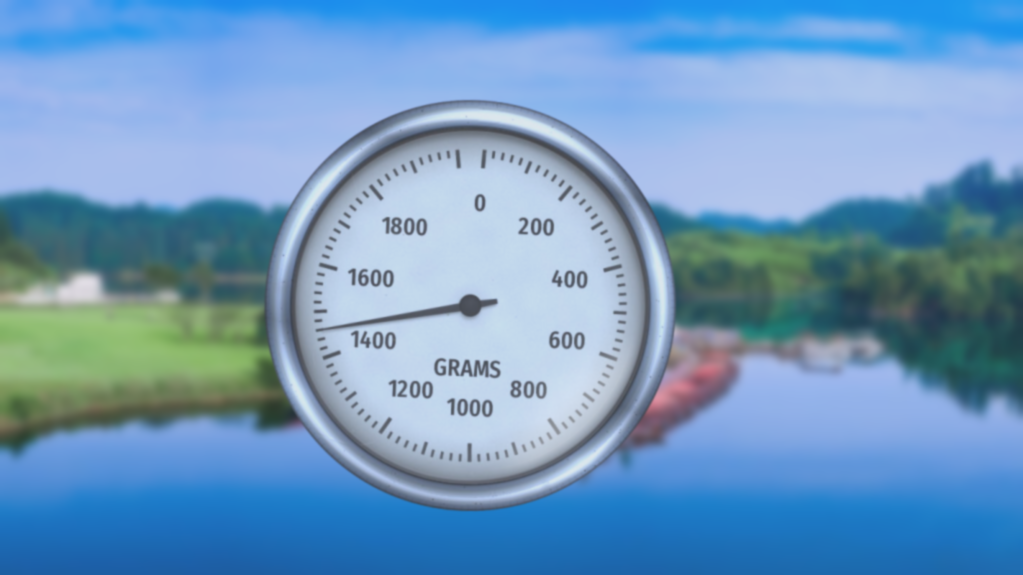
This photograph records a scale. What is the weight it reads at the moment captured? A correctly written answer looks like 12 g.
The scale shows 1460 g
